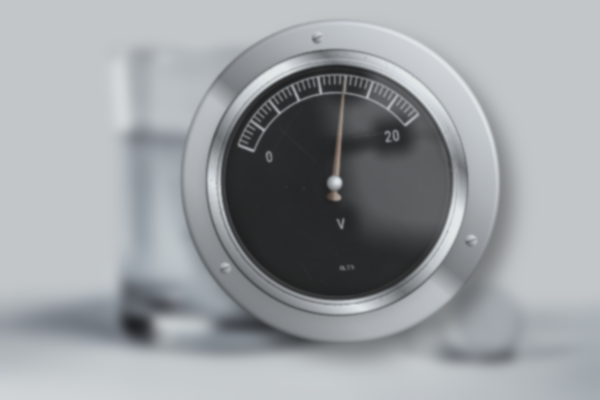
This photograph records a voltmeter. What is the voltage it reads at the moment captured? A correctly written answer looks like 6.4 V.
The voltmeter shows 12.5 V
